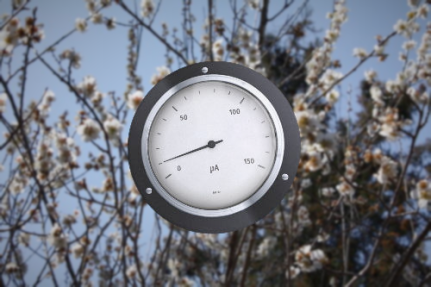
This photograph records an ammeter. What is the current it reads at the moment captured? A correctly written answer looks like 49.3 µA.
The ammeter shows 10 µA
